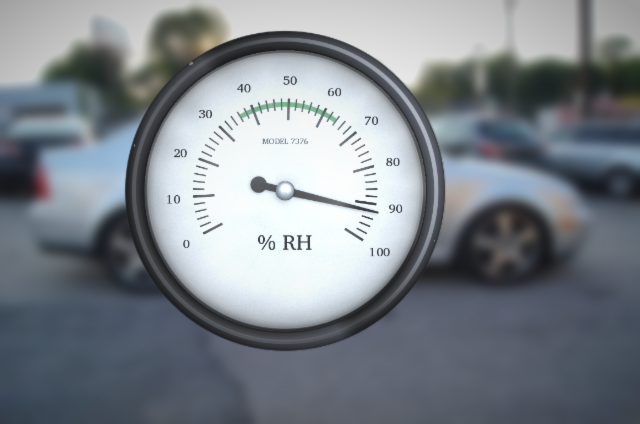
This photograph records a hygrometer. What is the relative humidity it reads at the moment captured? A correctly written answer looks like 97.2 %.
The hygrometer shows 92 %
